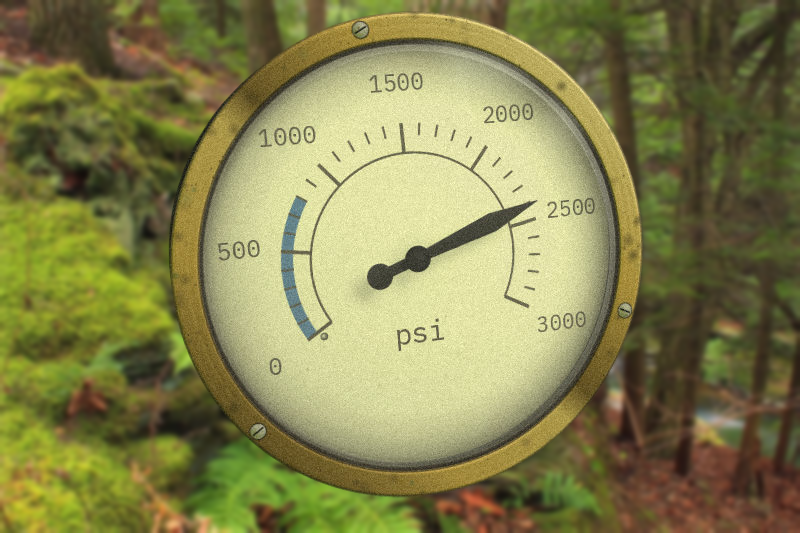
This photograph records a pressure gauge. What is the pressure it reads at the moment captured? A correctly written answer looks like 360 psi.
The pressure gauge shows 2400 psi
